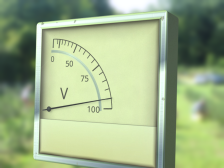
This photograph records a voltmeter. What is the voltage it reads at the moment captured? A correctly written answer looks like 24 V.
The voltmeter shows 95 V
